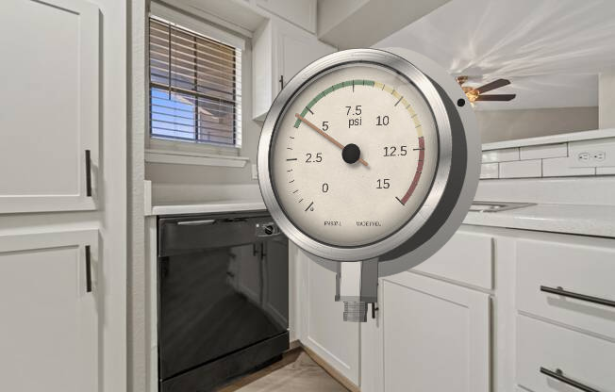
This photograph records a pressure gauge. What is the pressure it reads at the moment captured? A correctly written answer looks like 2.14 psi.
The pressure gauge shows 4.5 psi
